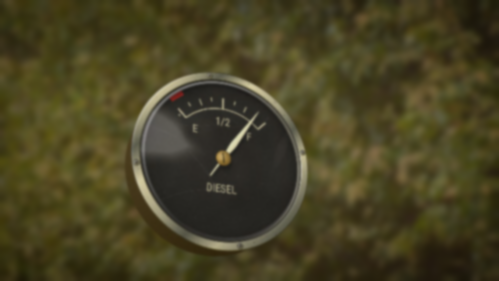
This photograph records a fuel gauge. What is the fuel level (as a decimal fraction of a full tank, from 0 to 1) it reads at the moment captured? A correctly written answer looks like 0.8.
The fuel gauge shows 0.875
